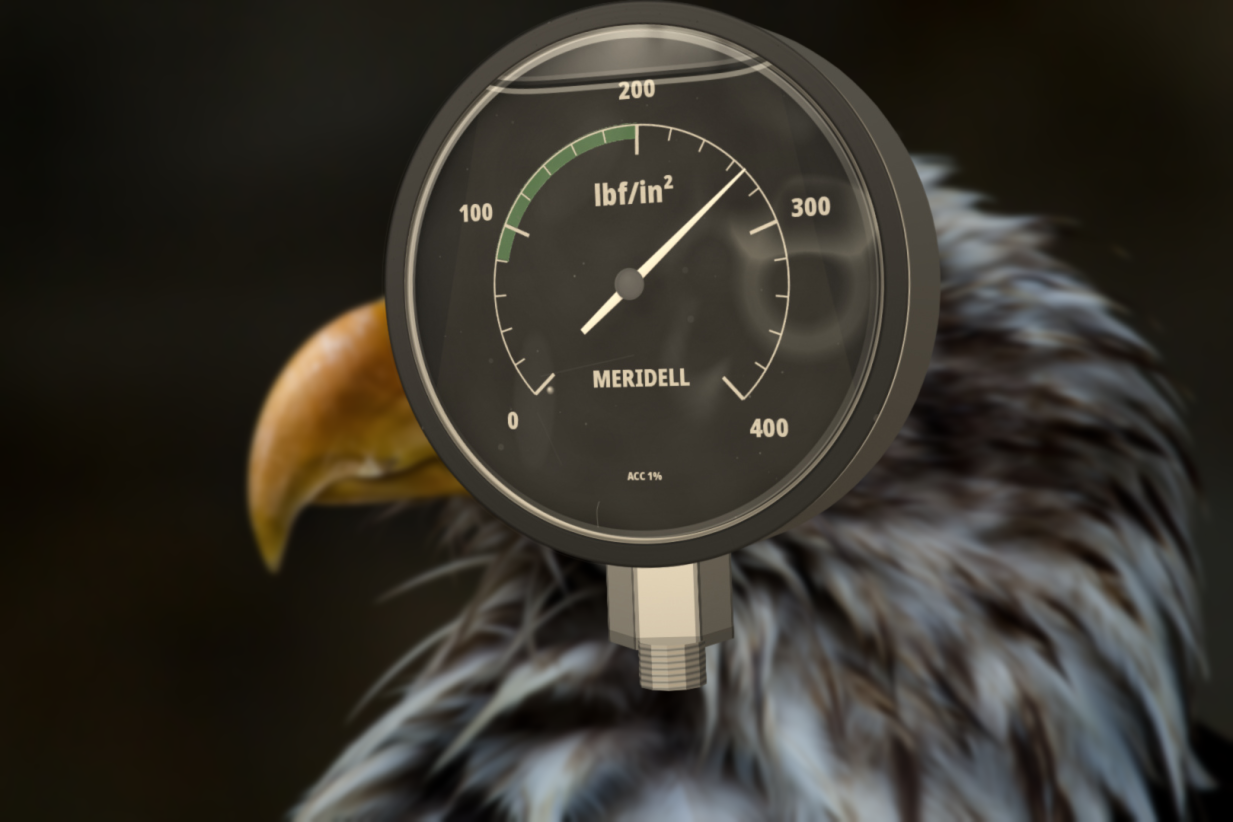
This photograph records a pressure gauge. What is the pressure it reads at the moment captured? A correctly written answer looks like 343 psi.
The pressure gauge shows 270 psi
